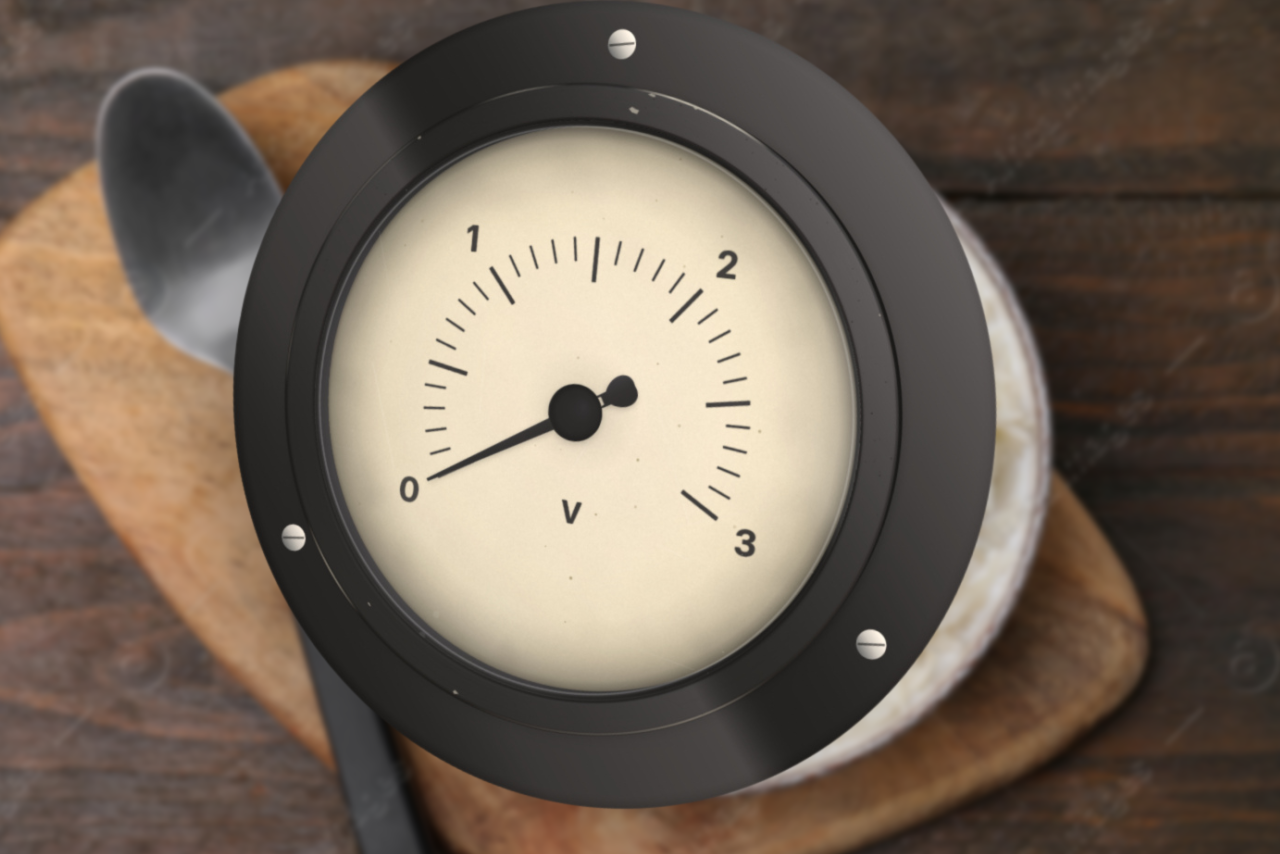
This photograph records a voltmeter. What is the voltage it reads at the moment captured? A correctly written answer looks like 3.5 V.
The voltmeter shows 0 V
